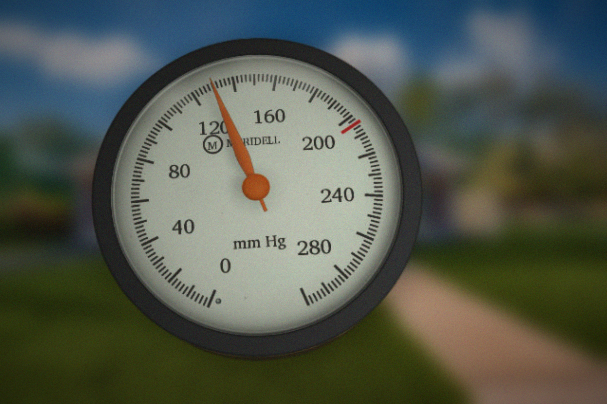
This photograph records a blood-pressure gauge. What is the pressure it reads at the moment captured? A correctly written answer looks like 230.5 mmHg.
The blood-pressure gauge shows 130 mmHg
